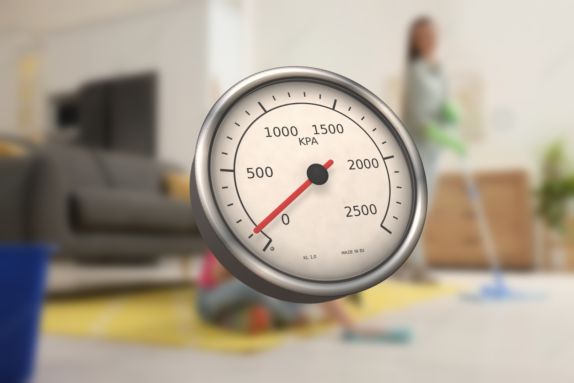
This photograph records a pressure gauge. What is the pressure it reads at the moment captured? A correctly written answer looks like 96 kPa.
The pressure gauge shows 100 kPa
